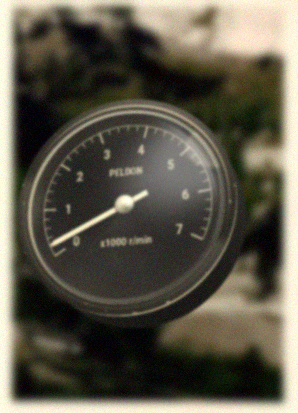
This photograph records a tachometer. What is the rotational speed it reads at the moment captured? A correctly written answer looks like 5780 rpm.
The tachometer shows 200 rpm
